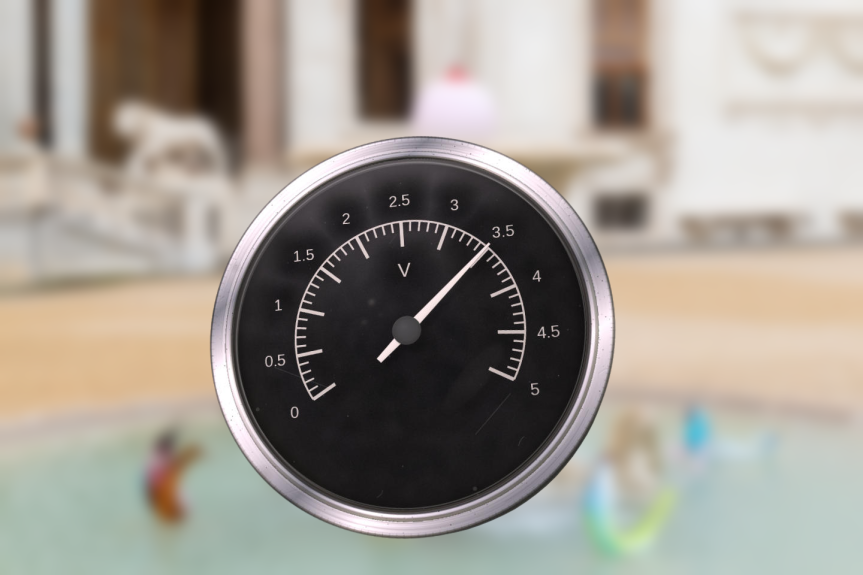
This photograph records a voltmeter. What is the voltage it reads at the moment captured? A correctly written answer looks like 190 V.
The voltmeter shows 3.5 V
